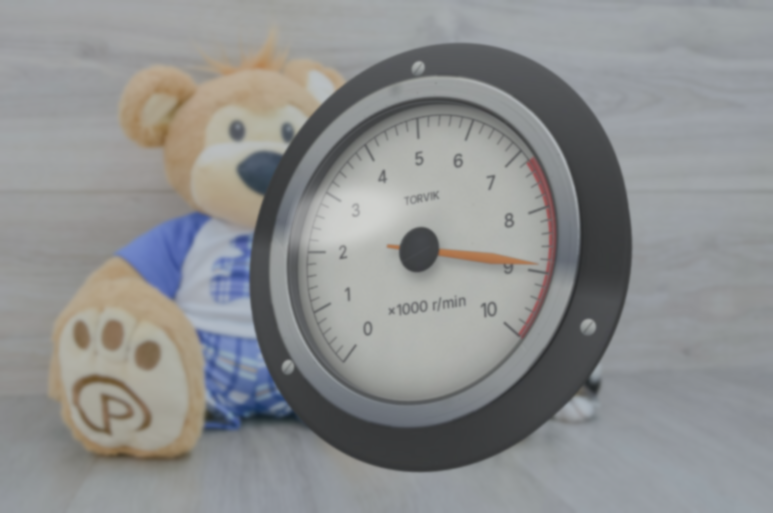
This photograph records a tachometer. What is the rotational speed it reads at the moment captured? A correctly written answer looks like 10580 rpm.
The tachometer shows 8900 rpm
